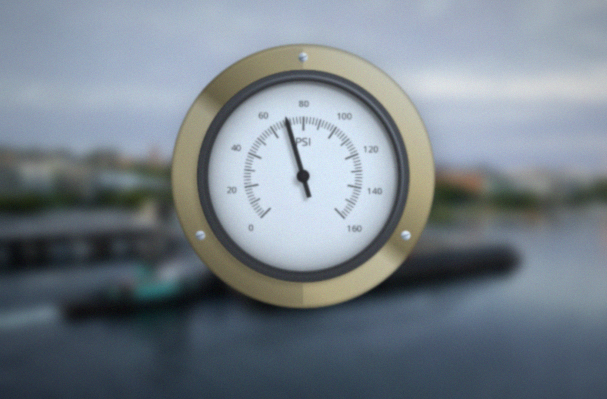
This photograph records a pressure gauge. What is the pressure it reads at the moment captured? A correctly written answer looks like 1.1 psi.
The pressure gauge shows 70 psi
